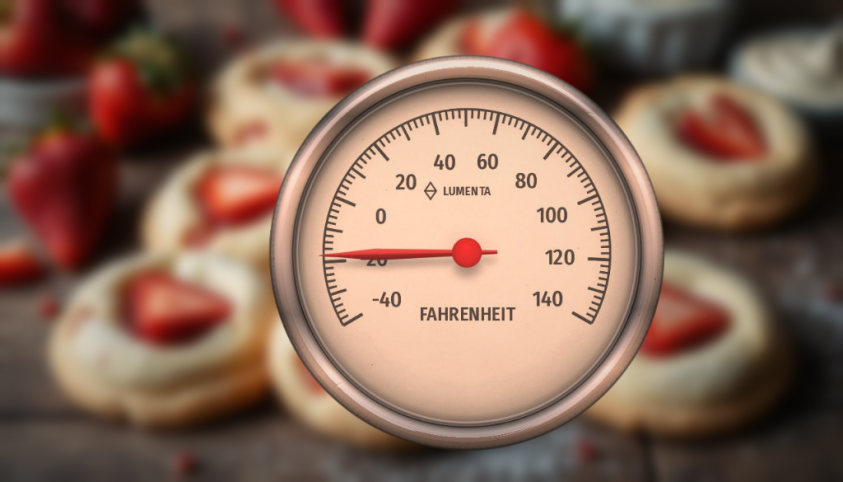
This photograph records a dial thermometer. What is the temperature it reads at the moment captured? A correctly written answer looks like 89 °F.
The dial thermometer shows -18 °F
